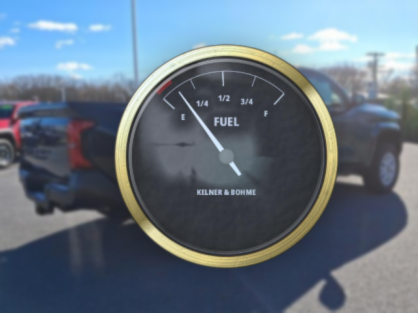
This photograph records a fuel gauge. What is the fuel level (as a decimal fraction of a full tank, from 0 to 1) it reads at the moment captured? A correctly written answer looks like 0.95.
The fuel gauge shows 0.125
